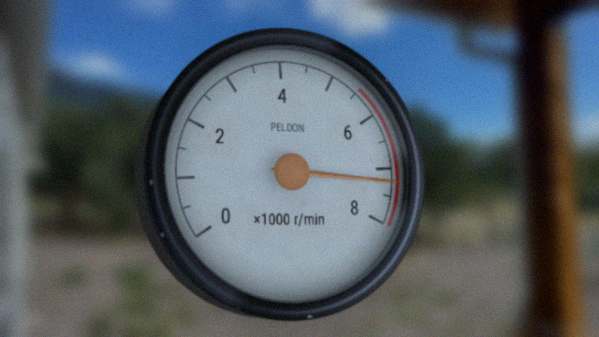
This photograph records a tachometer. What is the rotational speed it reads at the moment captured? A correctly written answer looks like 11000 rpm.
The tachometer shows 7250 rpm
